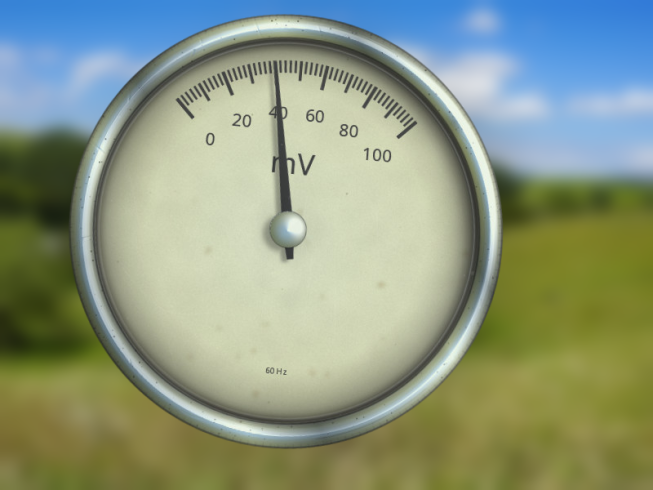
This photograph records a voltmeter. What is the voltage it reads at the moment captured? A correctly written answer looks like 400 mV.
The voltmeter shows 40 mV
